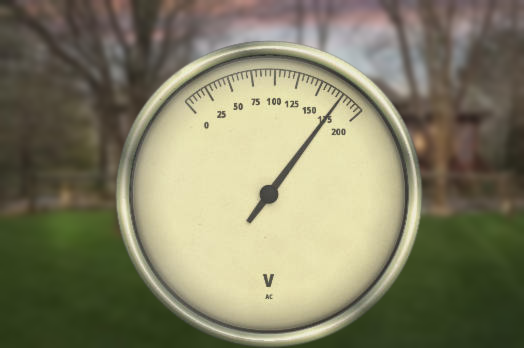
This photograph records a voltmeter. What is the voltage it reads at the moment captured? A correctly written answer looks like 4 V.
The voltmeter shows 175 V
